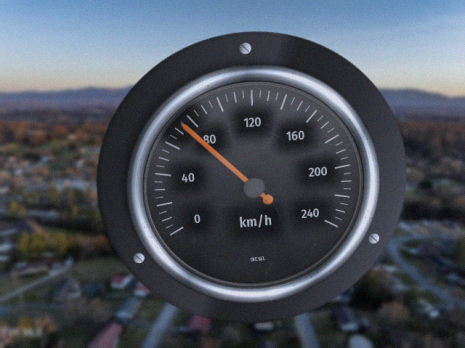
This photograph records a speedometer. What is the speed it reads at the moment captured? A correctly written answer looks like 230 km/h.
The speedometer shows 75 km/h
